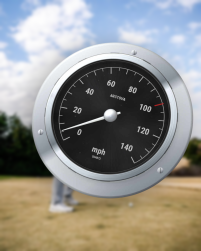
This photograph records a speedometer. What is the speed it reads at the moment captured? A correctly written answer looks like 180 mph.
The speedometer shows 5 mph
